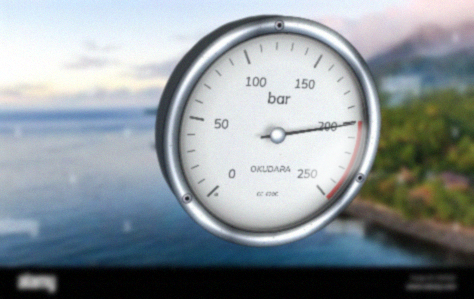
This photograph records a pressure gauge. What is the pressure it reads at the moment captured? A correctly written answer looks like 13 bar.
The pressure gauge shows 200 bar
